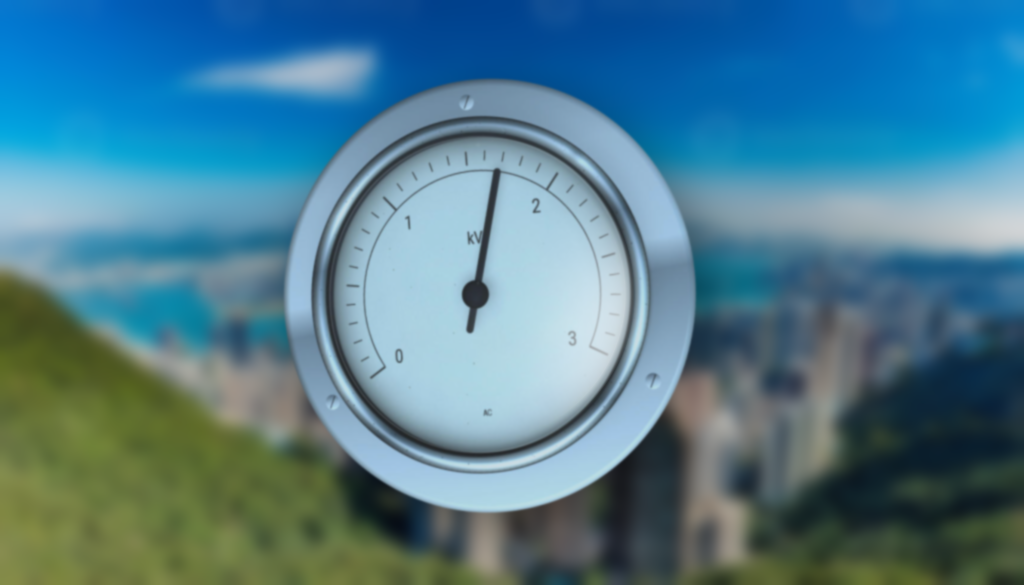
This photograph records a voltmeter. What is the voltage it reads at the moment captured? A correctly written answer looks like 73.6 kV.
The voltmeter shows 1.7 kV
